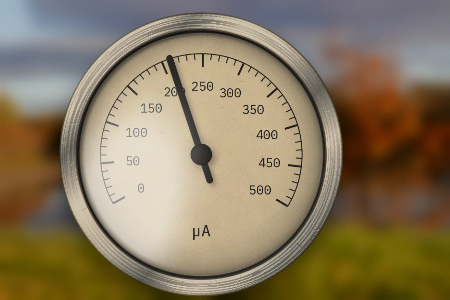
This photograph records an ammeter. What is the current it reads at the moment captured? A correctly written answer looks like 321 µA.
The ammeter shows 210 µA
